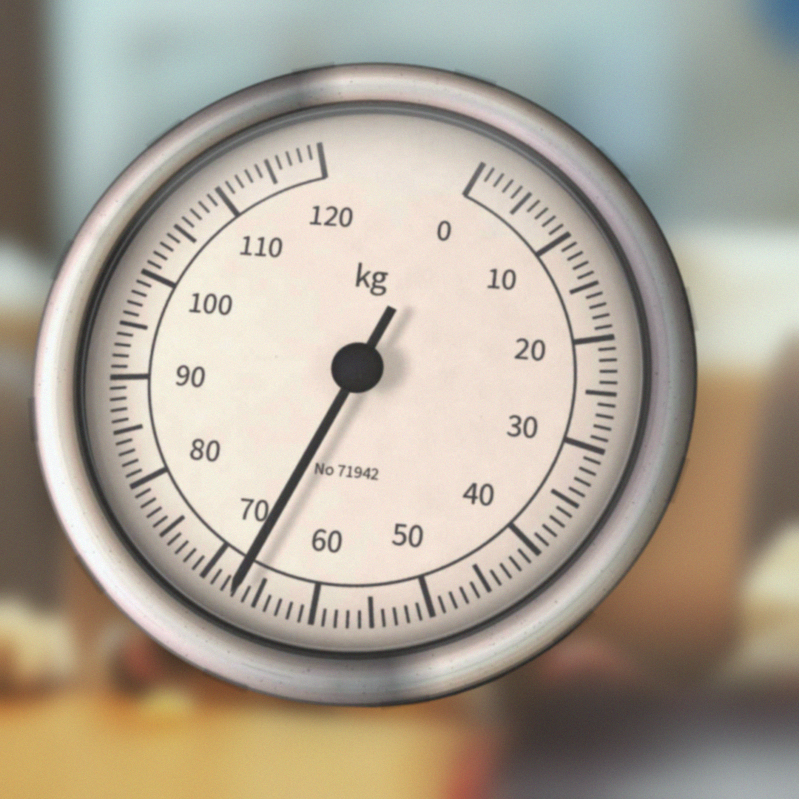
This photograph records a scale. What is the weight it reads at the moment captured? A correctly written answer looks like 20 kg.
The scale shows 67 kg
